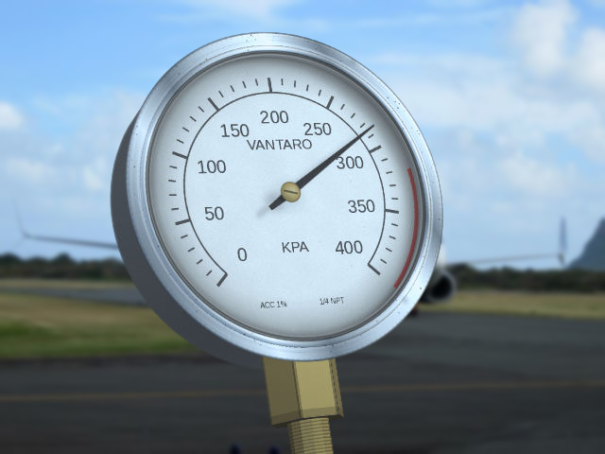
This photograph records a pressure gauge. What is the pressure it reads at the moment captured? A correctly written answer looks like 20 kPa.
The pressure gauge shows 285 kPa
